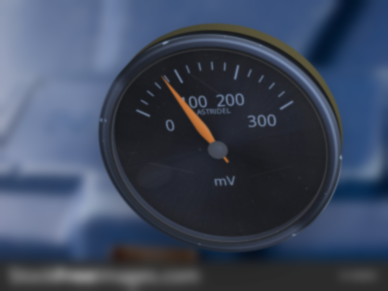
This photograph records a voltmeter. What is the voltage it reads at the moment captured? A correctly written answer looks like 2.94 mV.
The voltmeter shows 80 mV
